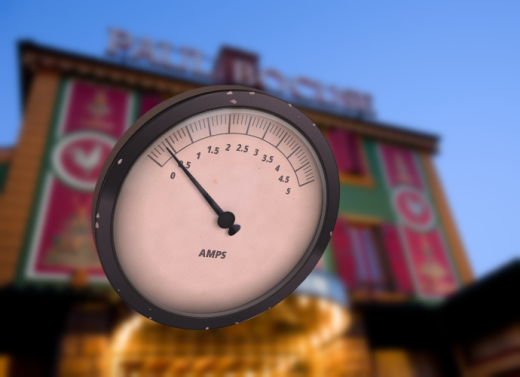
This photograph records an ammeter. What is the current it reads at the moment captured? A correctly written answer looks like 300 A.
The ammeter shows 0.4 A
